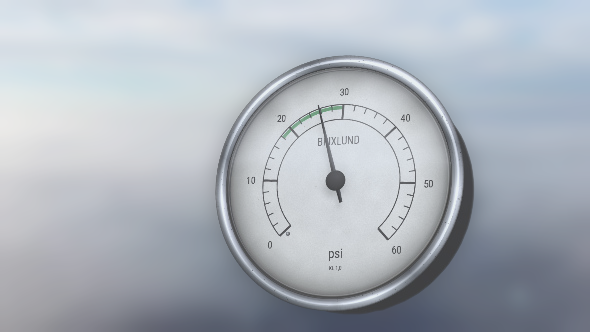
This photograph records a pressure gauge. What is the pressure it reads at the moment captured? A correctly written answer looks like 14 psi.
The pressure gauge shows 26 psi
